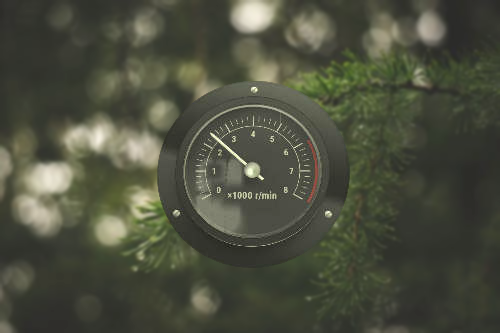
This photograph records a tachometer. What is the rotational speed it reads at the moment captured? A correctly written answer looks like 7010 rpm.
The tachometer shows 2400 rpm
